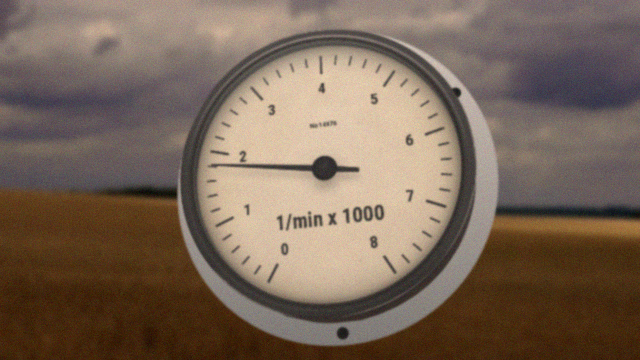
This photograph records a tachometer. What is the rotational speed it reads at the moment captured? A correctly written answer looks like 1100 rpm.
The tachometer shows 1800 rpm
